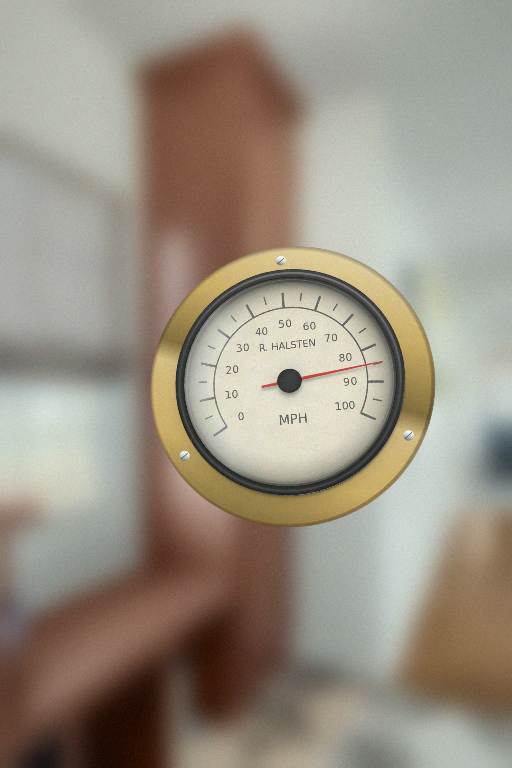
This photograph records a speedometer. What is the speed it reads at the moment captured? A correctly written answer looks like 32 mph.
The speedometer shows 85 mph
